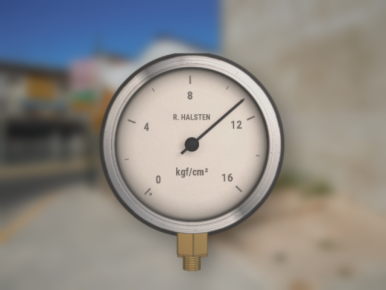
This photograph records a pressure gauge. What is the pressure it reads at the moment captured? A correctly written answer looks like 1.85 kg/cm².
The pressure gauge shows 11 kg/cm²
